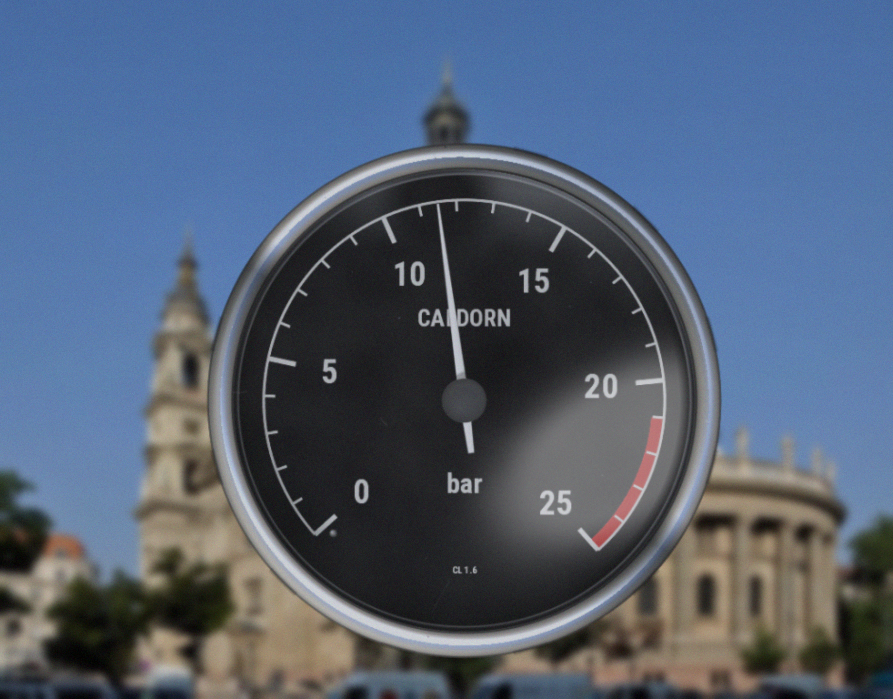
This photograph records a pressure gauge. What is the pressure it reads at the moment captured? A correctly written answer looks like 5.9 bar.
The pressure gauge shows 11.5 bar
